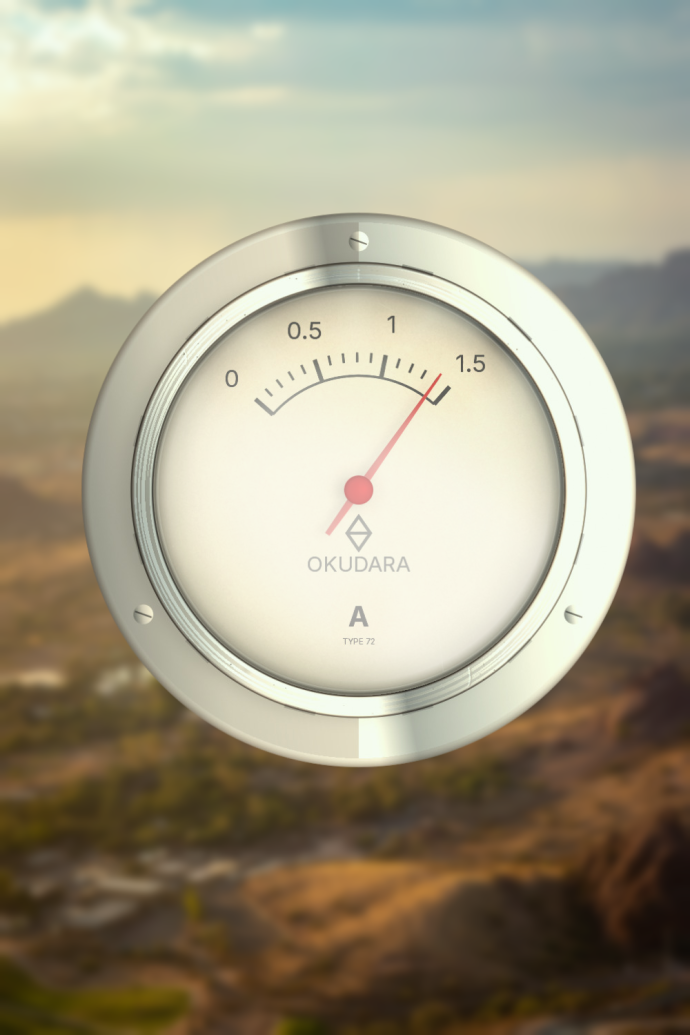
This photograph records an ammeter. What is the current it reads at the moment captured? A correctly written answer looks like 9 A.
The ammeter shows 1.4 A
